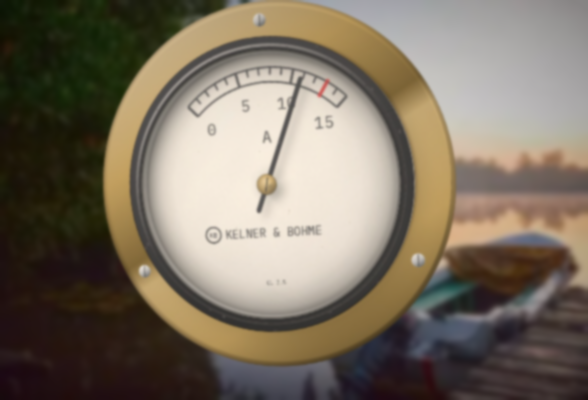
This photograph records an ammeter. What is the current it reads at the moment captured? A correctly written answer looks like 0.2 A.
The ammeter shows 11 A
